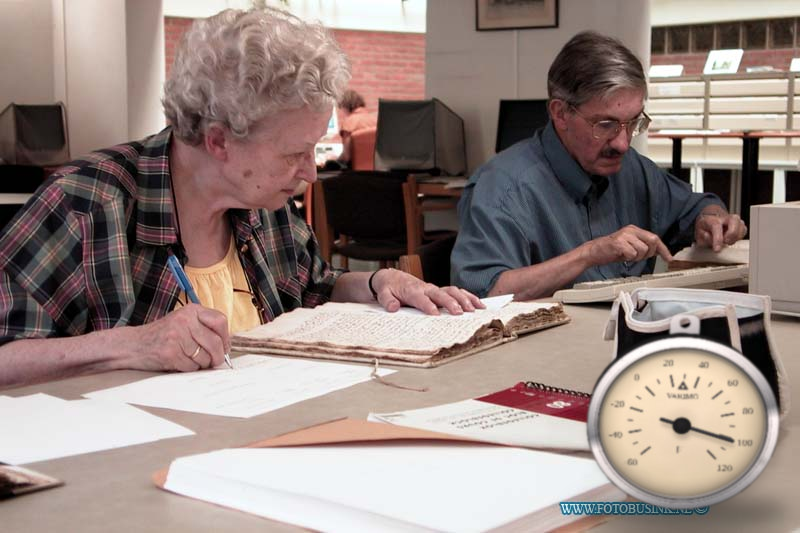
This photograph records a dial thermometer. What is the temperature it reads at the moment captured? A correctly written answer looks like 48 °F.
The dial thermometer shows 100 °F
